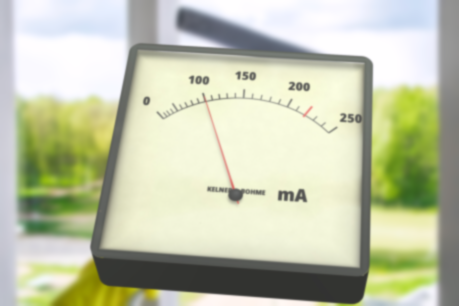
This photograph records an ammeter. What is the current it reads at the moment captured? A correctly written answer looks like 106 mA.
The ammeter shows 100 mA
